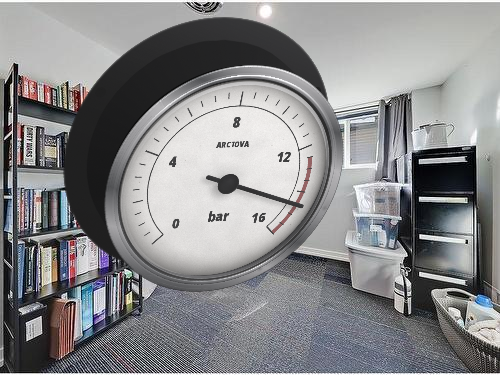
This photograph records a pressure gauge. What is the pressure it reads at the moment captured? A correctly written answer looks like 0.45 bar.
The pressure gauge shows 14.5 bar
